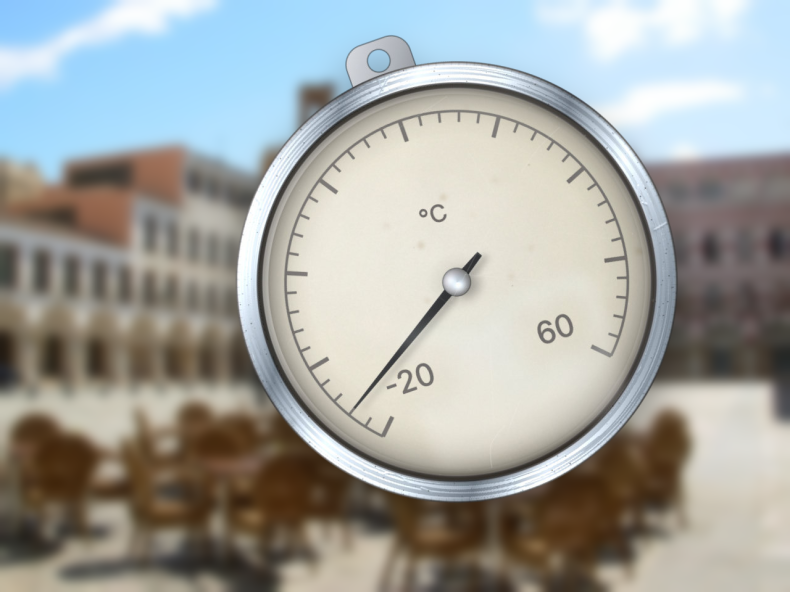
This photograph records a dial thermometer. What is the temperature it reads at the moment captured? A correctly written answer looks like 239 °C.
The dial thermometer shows -16 °C
